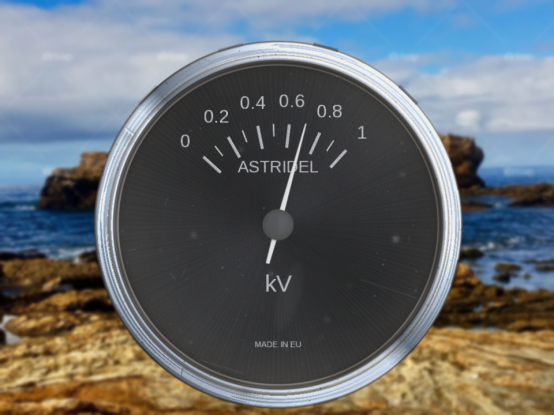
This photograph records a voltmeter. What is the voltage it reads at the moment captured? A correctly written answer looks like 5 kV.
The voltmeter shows 0.7 kV
